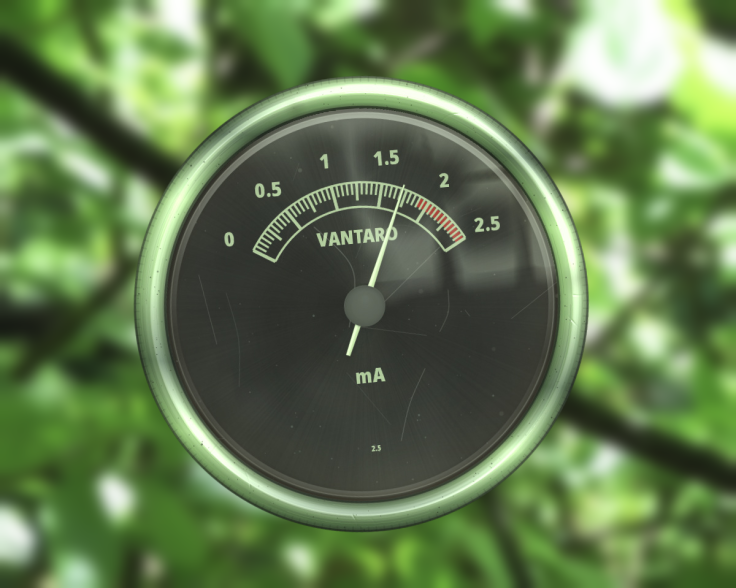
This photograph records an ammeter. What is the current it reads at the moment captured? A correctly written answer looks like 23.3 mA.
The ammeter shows 1.7 mA
